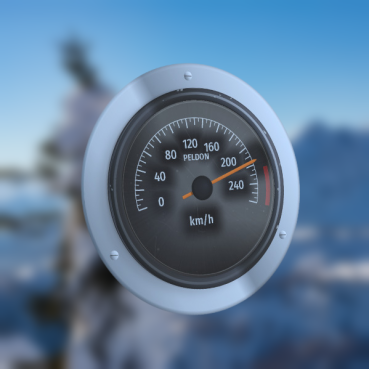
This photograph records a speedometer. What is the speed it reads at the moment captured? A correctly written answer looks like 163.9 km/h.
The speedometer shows 215 km/h
